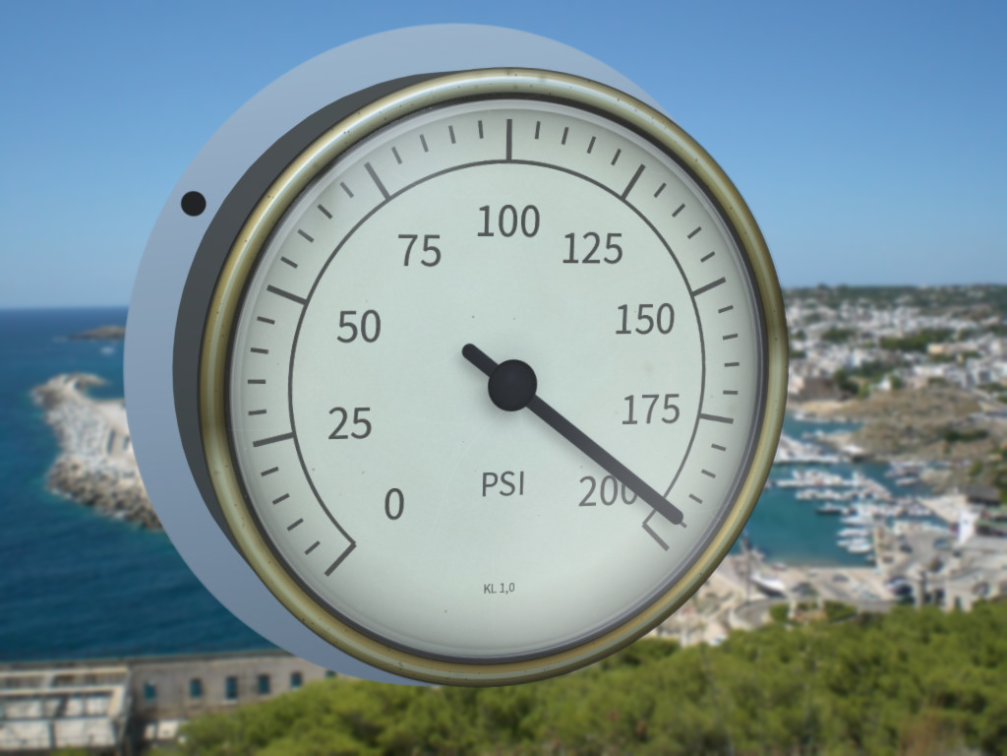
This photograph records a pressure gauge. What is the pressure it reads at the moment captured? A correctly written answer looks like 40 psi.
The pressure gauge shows 195 psi
